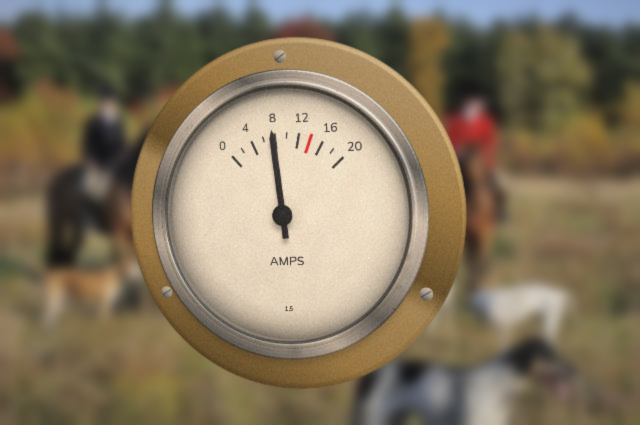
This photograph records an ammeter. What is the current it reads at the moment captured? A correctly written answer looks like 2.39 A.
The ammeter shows 8 A
